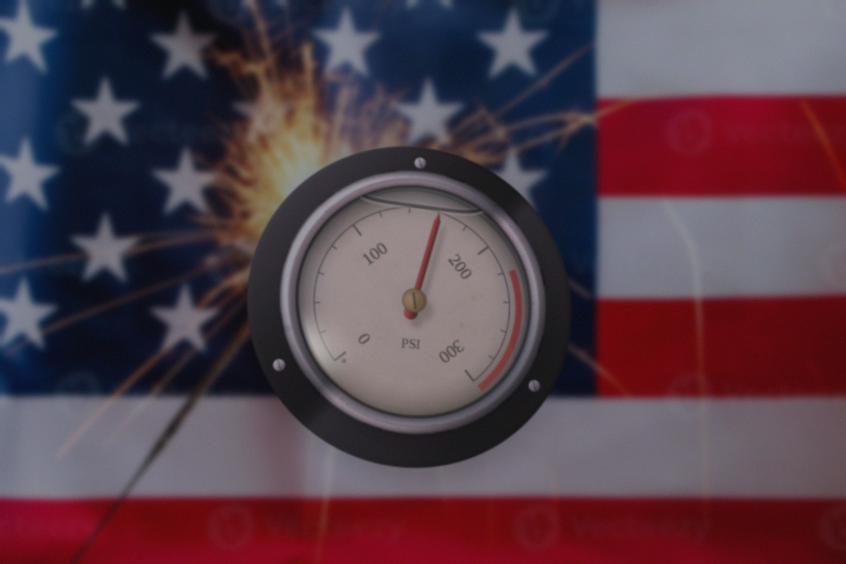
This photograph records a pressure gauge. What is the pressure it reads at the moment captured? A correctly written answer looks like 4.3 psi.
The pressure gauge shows 160 psi
